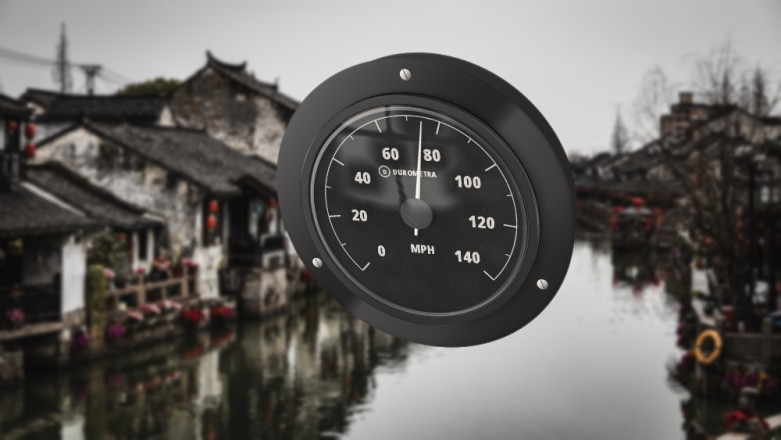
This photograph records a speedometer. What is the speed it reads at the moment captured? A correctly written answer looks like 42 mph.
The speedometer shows 75 mph
